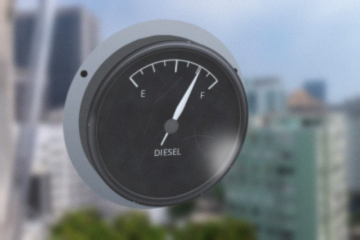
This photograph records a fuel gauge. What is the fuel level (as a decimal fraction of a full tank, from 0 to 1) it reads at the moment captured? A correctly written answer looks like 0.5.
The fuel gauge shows 0.75
